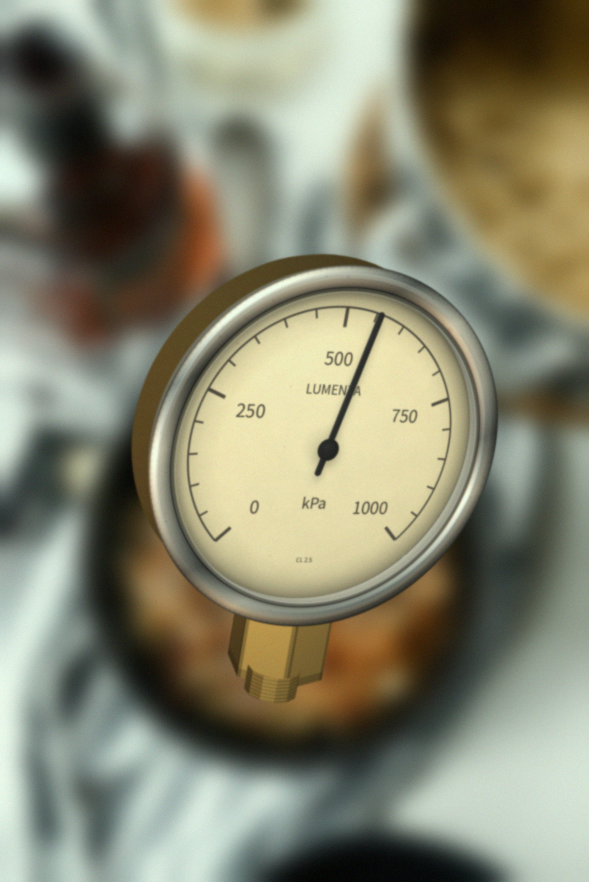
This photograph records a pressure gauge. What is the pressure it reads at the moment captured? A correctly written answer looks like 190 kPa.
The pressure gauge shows 550 kPa
